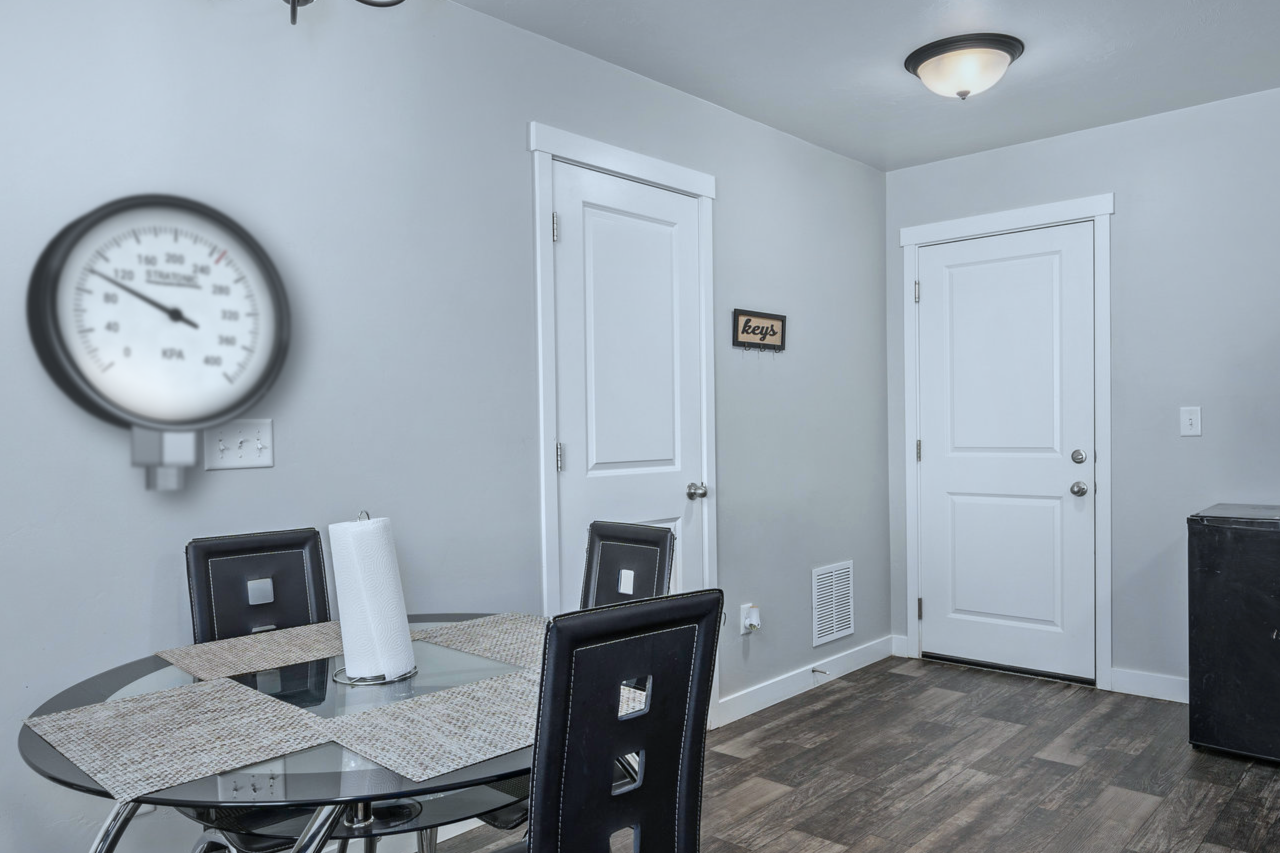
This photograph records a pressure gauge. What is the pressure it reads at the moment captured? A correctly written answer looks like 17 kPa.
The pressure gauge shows 100 kPa
